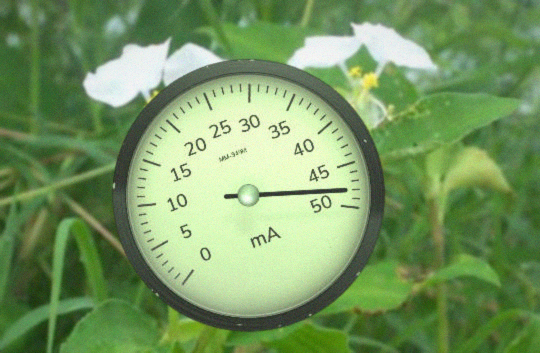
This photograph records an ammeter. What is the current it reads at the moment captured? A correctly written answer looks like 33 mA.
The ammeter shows 48 mA
